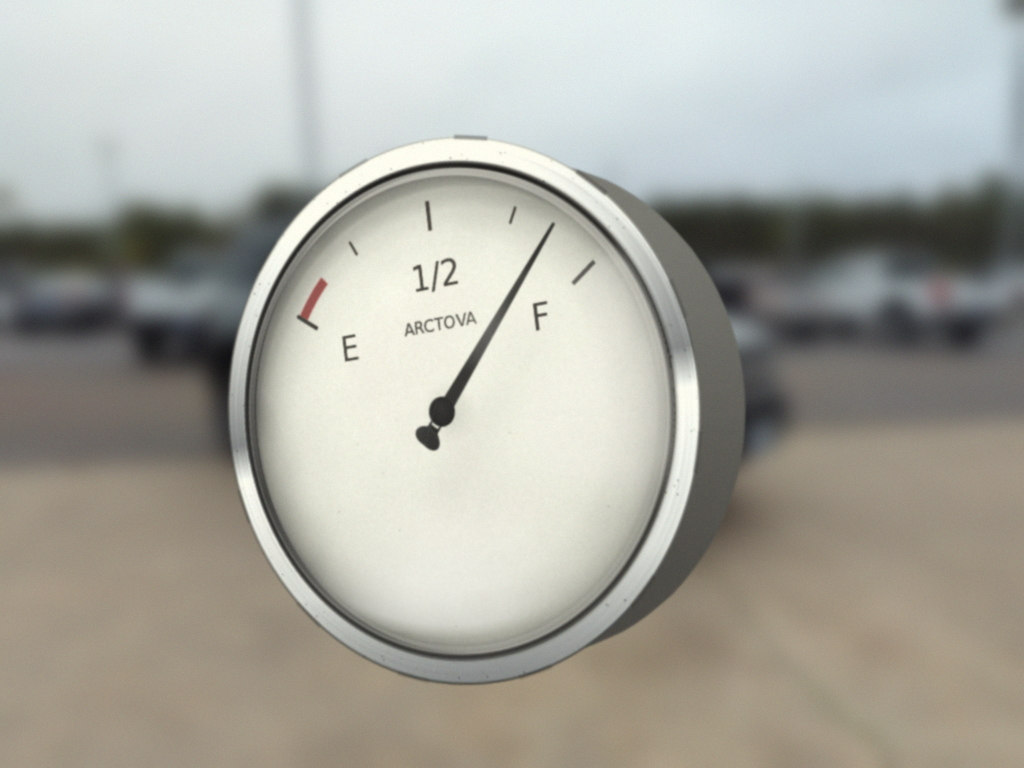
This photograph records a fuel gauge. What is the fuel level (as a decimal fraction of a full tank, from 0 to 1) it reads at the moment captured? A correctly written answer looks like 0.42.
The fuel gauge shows 0.875
